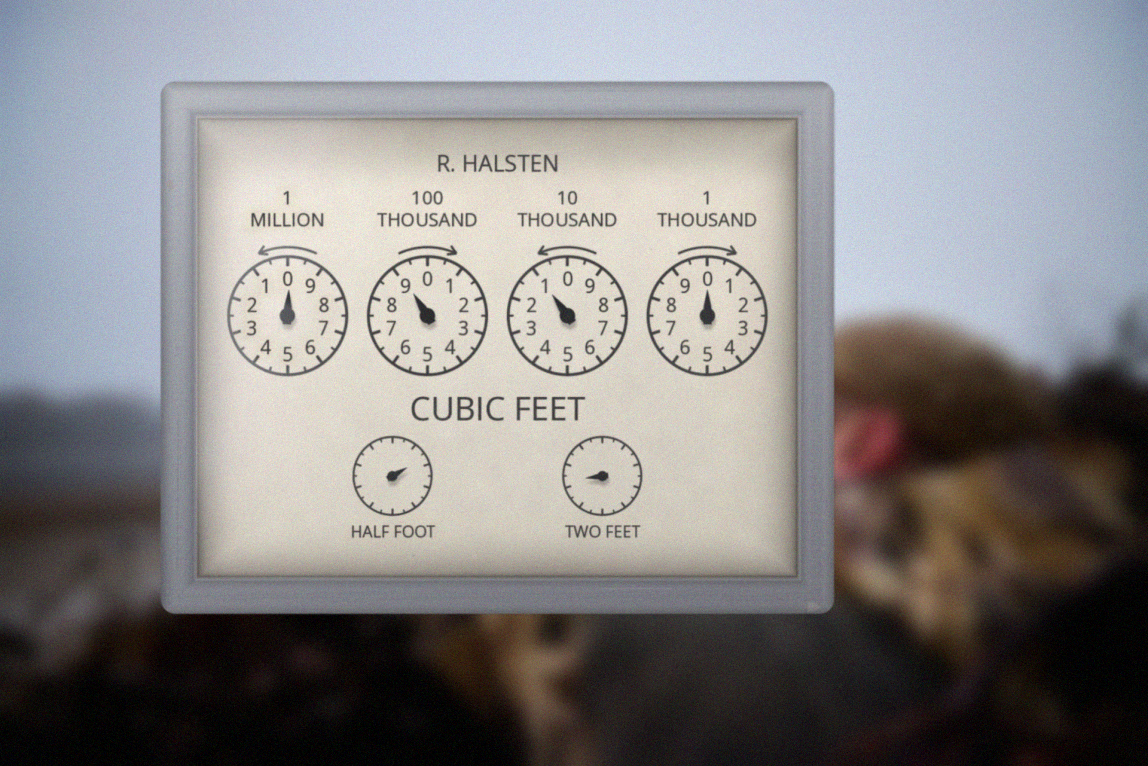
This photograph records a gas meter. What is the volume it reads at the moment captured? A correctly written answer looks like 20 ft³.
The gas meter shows 991000 ft³
